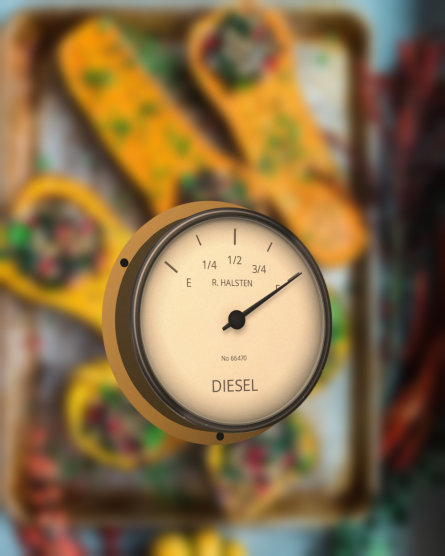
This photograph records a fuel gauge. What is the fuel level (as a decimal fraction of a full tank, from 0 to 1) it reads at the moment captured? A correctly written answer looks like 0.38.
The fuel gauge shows 1
